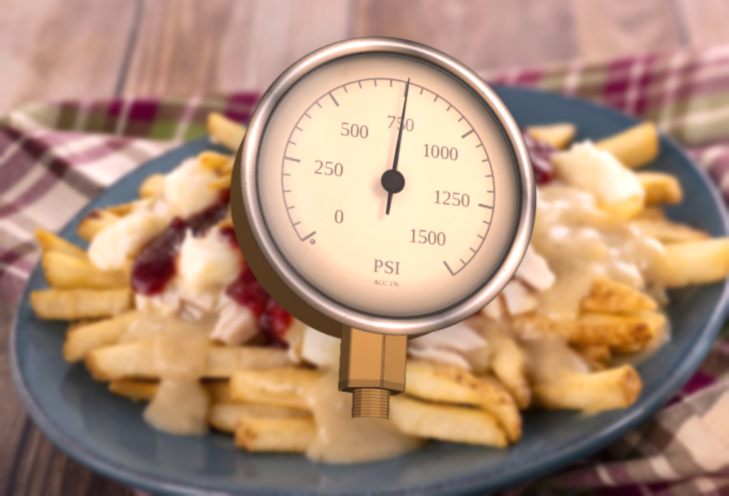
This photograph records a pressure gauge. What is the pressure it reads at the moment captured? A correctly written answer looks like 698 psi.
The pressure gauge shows 750 psi
